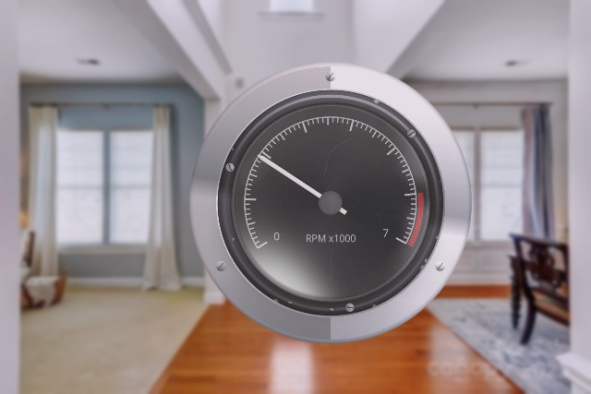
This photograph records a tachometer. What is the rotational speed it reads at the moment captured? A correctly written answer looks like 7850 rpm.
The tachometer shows 1900 rpm
